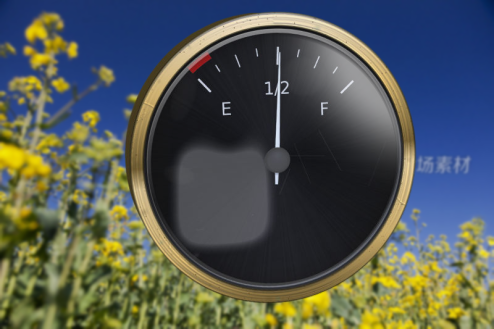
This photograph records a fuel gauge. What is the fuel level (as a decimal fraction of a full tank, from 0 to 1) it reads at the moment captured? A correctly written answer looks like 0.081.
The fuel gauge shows 0.5
